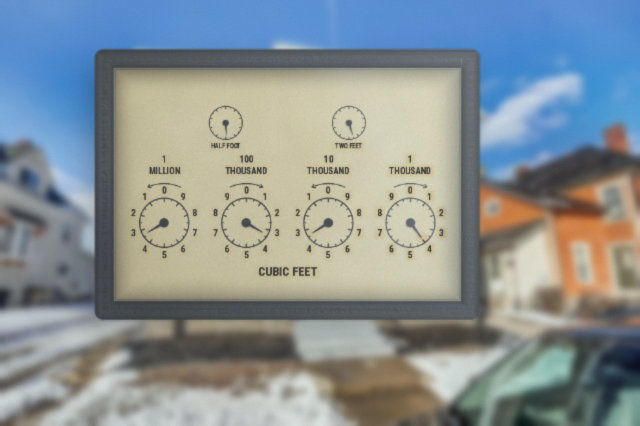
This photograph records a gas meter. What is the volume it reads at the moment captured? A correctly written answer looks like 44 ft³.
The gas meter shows 333400 ft³
